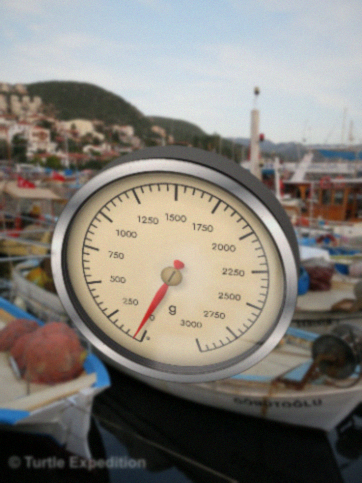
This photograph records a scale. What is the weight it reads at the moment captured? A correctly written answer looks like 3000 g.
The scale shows 50 g
